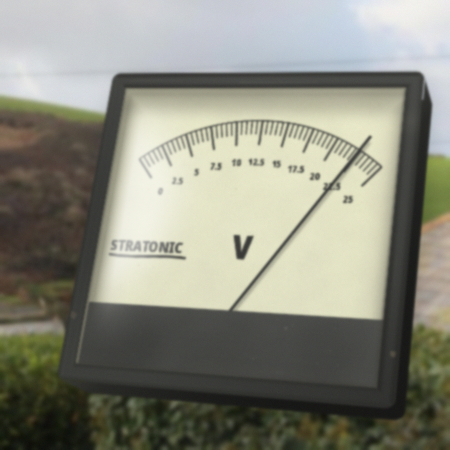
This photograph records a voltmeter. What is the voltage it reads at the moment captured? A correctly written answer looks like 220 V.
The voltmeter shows 22.5 V
